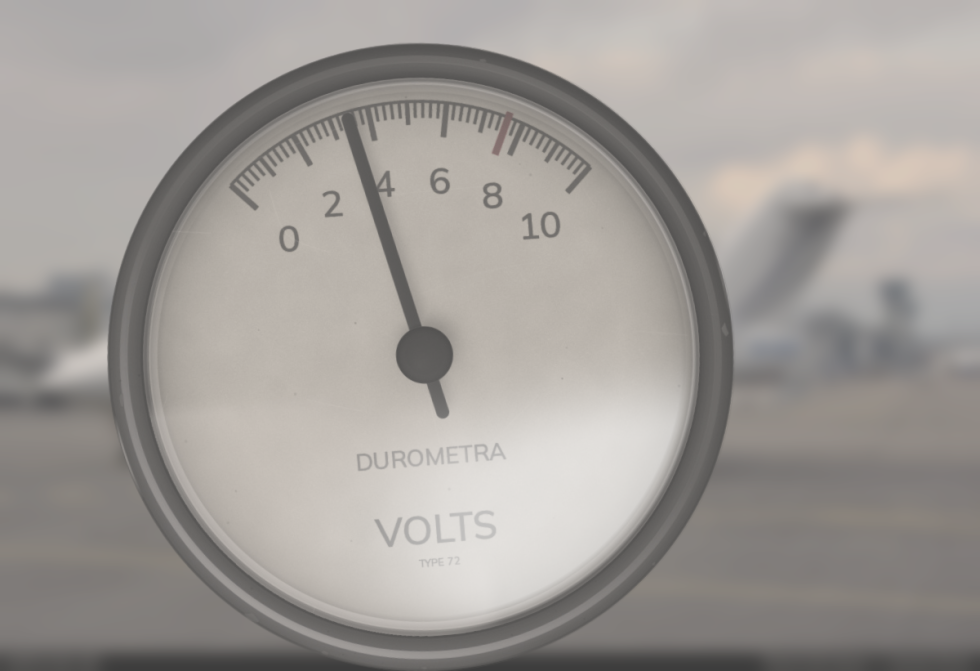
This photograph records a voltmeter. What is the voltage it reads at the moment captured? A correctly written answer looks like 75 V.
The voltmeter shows 3.4 V
